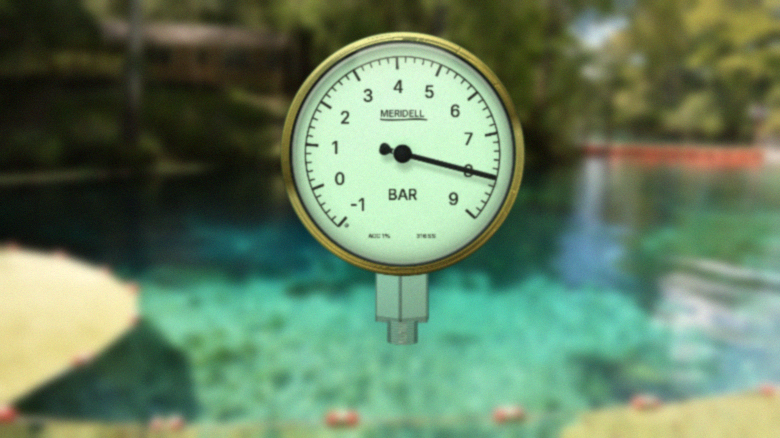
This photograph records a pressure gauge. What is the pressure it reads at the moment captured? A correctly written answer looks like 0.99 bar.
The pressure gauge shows 8 bar
